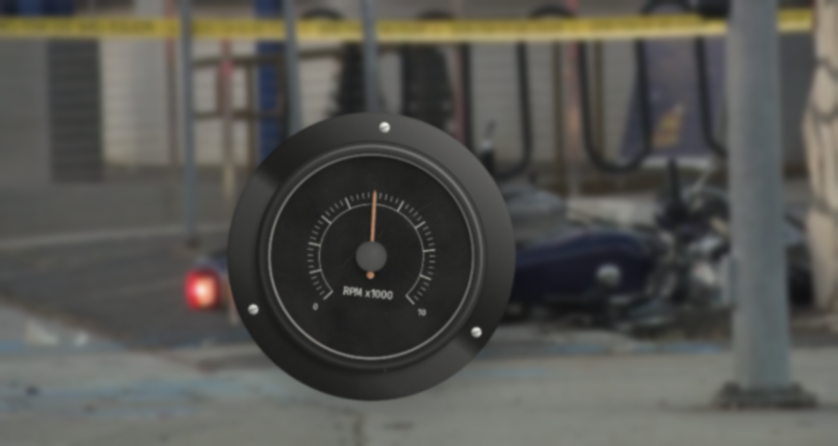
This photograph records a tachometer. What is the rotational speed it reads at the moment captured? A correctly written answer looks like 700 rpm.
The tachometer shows 5000 rpm
